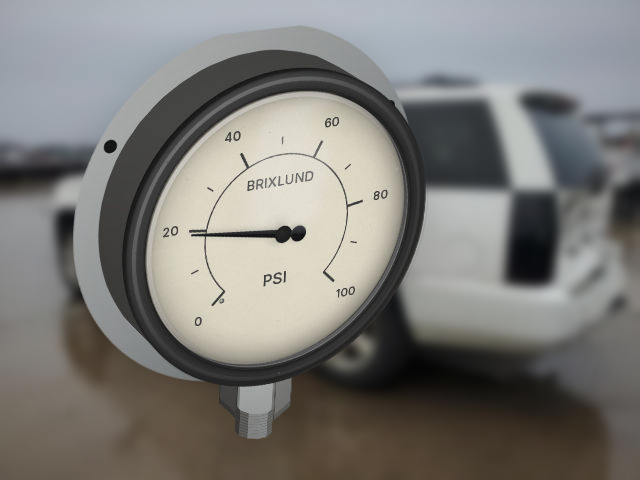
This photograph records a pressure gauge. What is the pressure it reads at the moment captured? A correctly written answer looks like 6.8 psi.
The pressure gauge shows 20 psi
